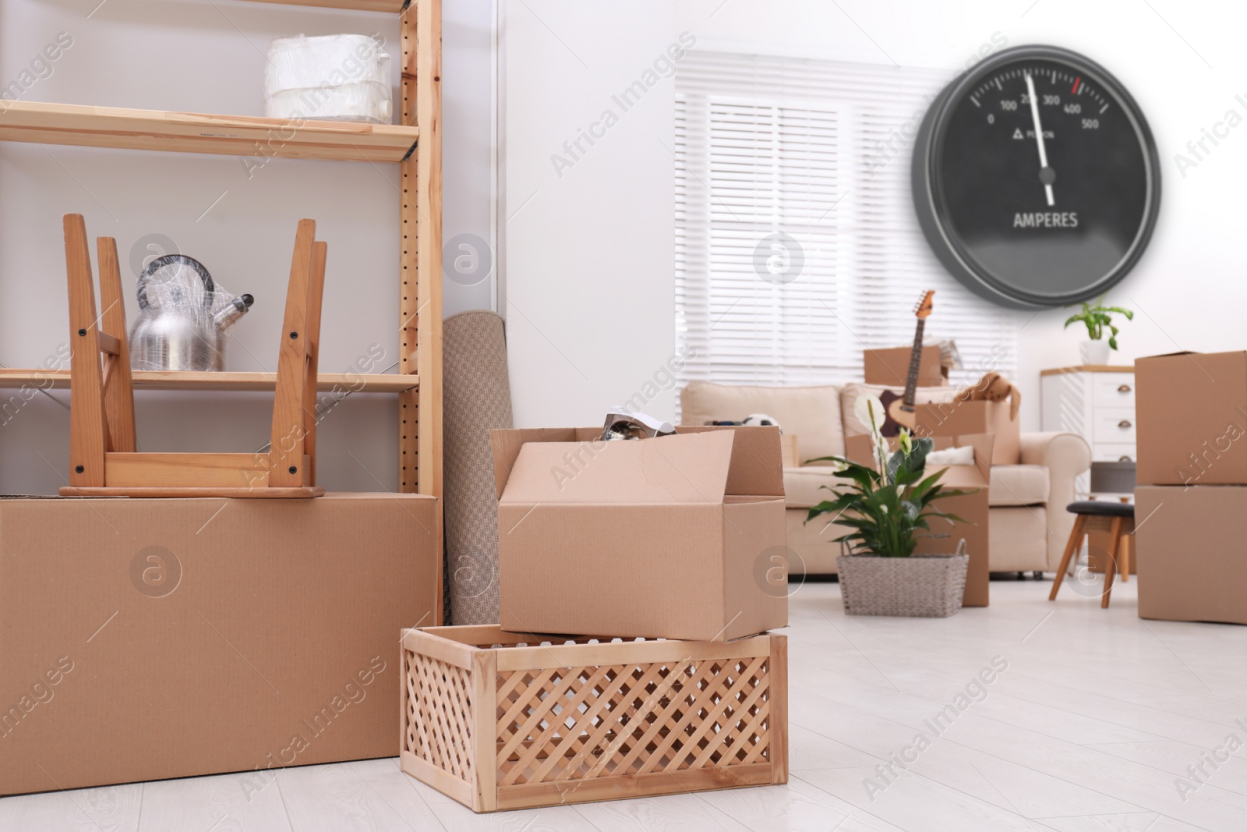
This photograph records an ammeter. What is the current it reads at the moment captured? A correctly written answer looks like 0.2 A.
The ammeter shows 200 A
